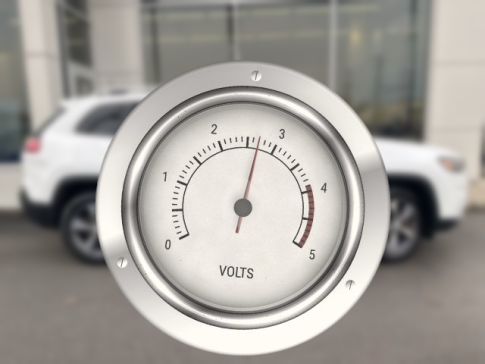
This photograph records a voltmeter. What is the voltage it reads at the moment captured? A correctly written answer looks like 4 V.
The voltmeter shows 2.7 V
